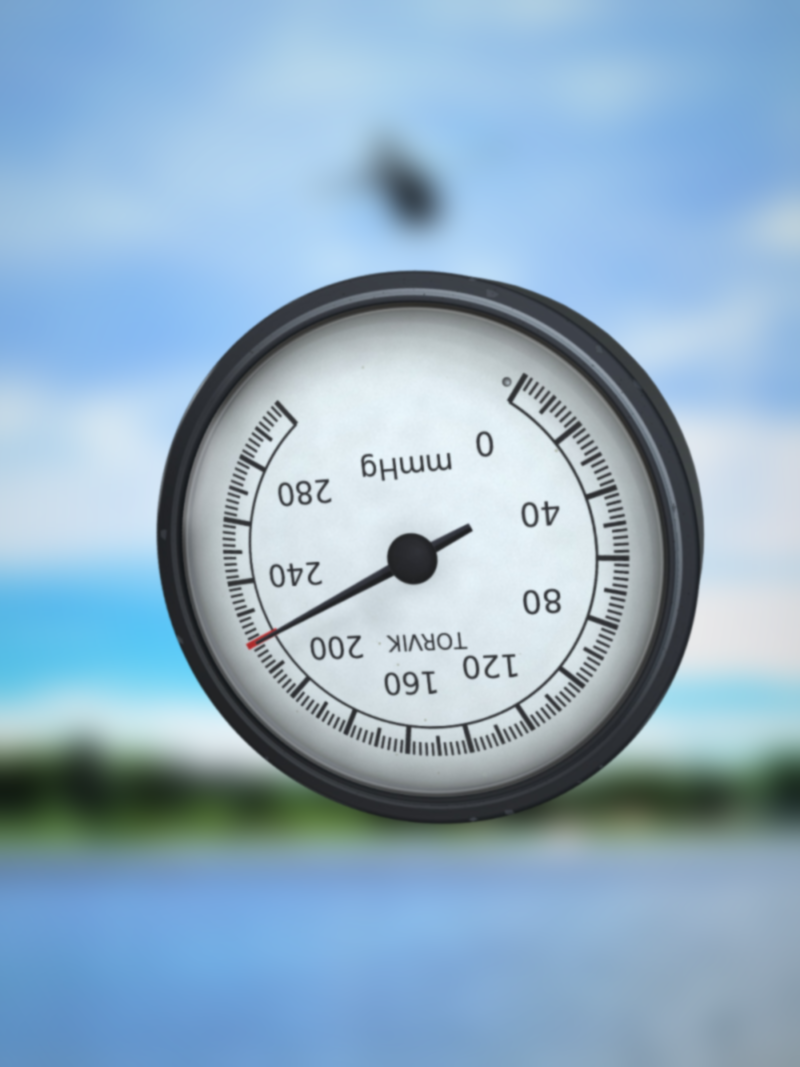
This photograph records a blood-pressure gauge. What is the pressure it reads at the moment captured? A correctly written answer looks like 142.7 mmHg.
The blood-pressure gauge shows 220 mmHg
